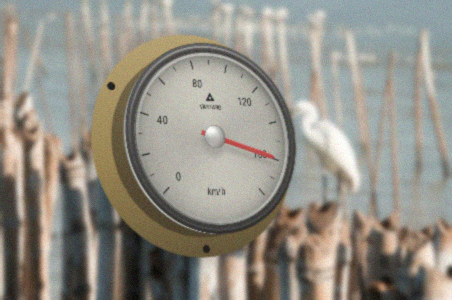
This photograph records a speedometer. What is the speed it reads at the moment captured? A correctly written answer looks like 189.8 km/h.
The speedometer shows 160 km/h
